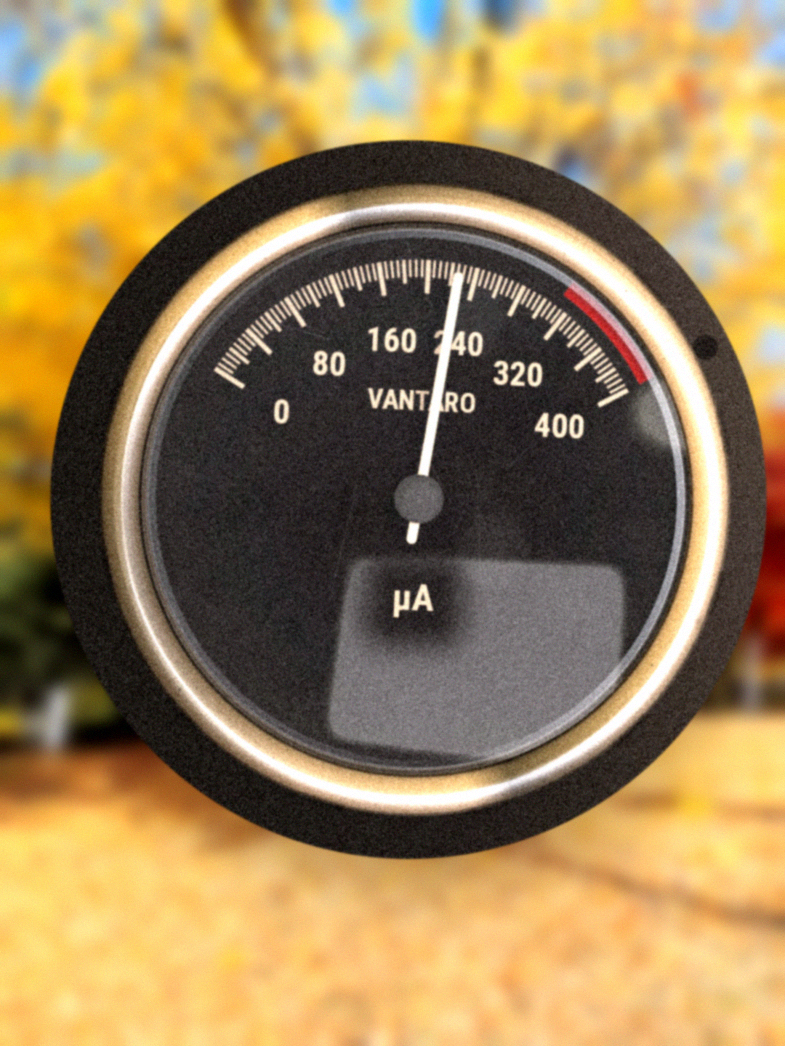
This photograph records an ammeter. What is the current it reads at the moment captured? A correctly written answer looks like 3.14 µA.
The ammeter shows 225 µA
